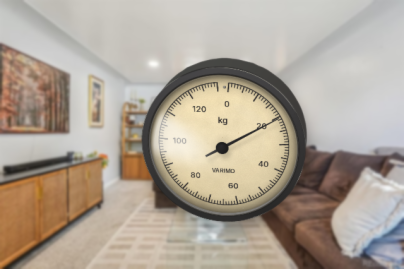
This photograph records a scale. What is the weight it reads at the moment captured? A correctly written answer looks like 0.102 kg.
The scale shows 20 kg
